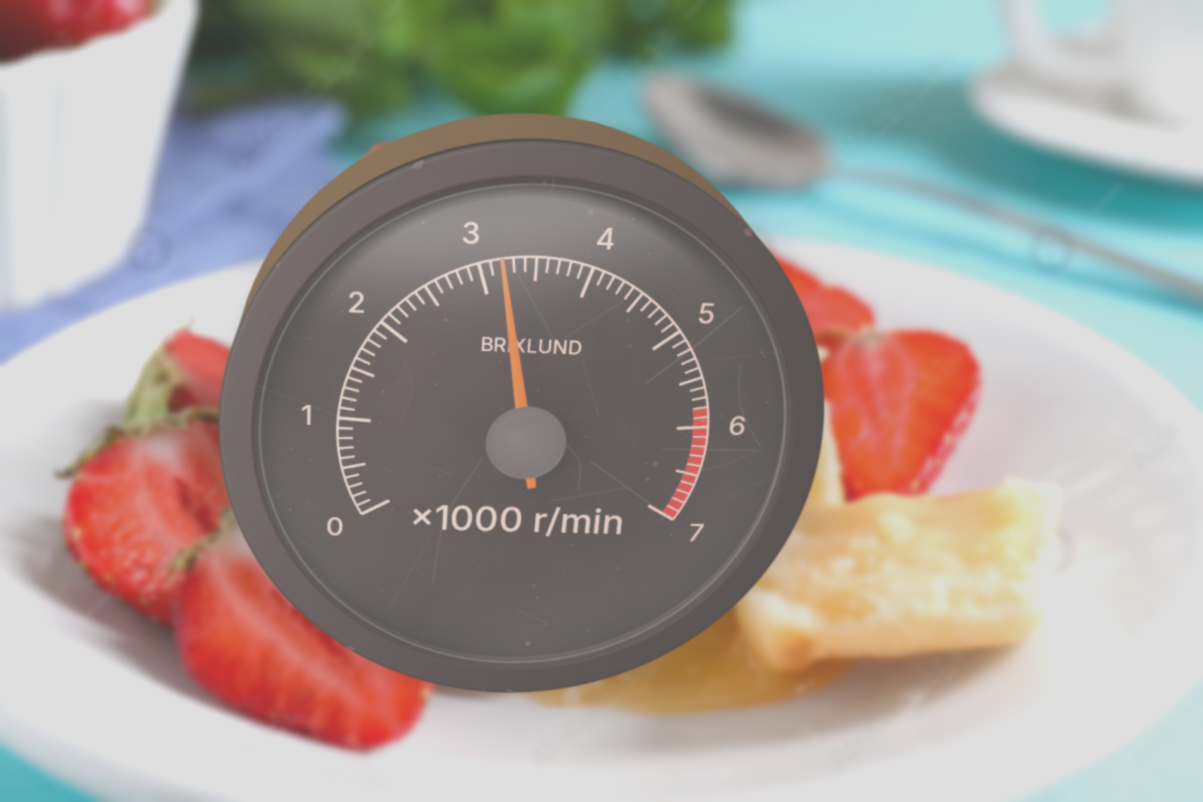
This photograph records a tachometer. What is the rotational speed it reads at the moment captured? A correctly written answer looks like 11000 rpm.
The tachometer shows 3200 rpm
